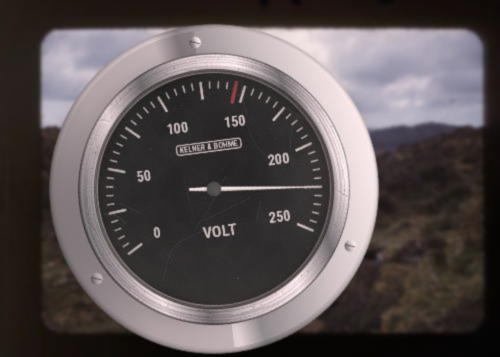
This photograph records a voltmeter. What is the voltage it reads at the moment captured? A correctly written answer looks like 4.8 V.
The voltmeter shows 225 V
